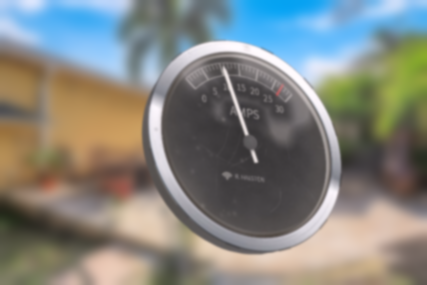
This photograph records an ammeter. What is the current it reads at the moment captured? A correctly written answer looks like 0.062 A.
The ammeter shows 10 A
